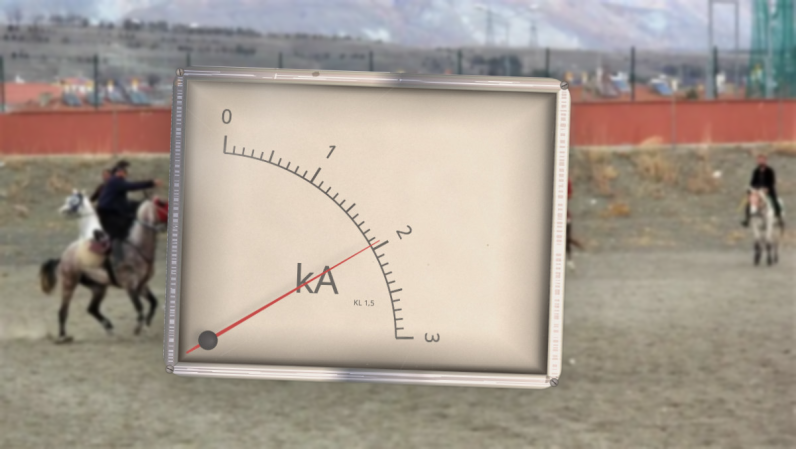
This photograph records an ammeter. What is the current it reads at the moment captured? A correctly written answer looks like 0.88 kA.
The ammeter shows 1.95 kA
